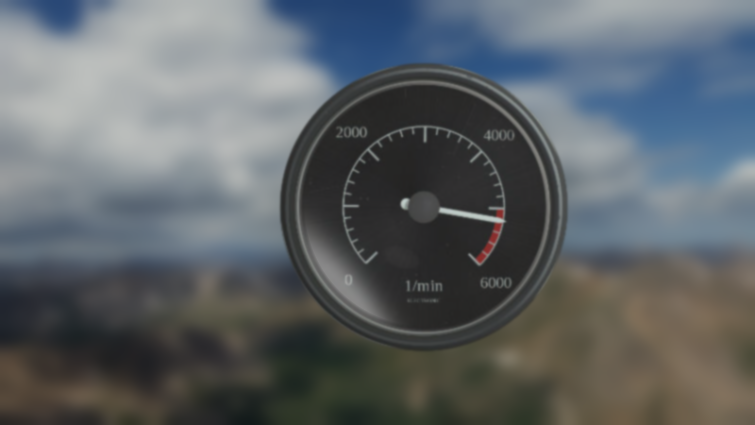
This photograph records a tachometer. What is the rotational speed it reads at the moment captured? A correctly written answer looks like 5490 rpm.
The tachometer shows 5200 rpm
